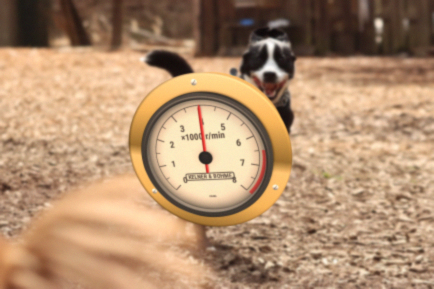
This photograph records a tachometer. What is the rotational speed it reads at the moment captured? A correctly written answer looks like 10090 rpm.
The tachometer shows 4000 rpm
